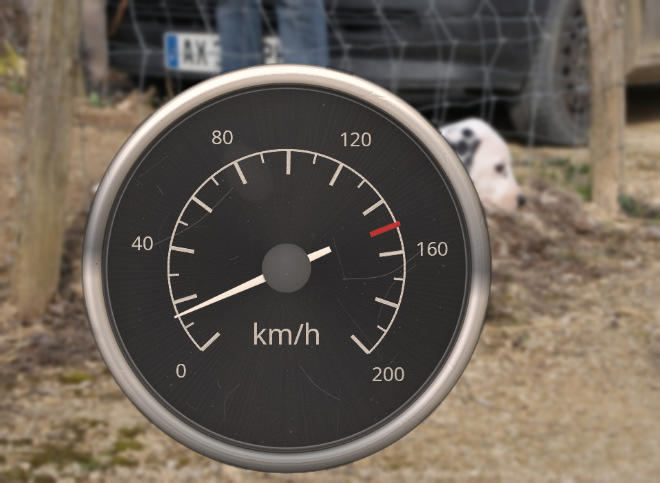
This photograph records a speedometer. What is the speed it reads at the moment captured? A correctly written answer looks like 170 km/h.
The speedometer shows 15 km/h
